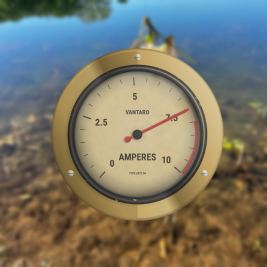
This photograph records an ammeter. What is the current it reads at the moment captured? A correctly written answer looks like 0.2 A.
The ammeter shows 7.5 A
